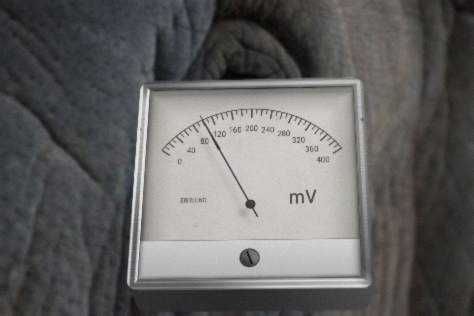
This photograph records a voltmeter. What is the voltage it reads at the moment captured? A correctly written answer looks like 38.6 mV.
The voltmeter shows 100 mV
